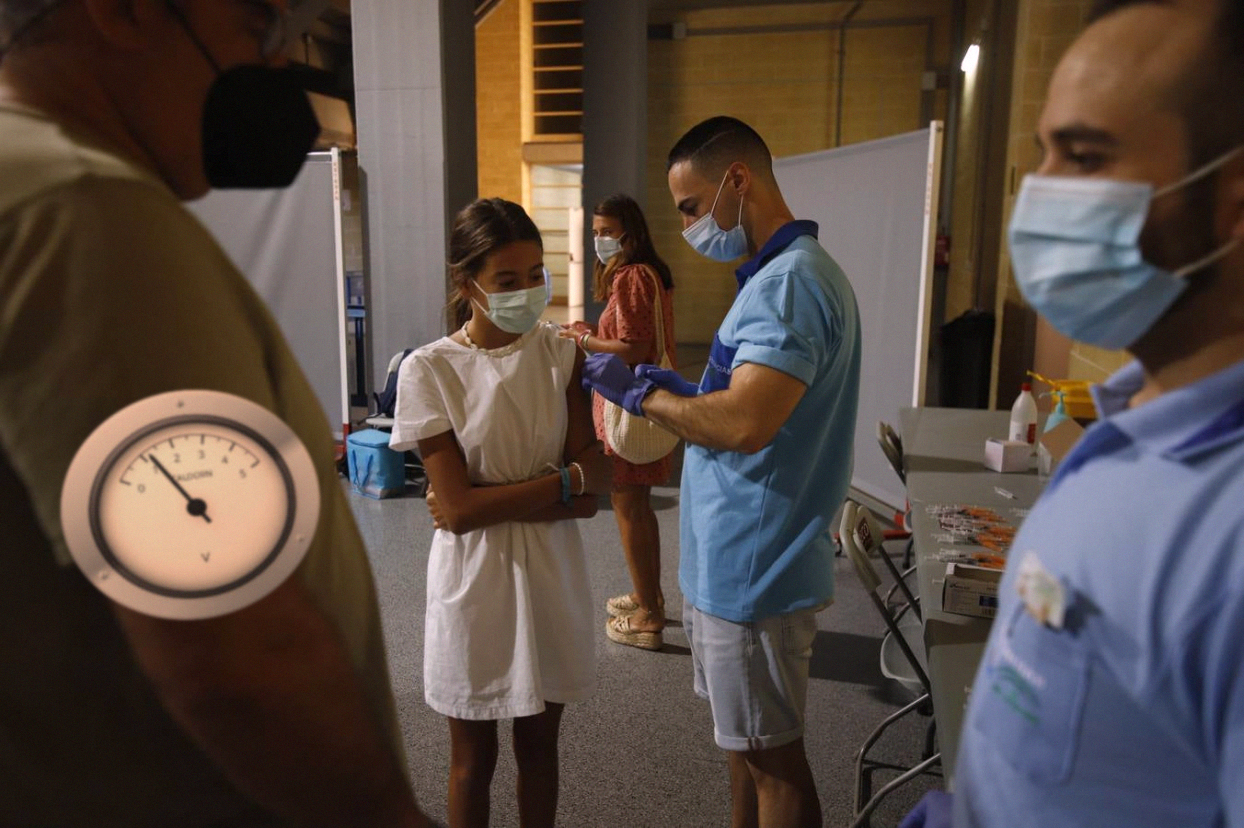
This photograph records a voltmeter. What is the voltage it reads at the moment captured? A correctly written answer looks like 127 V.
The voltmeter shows 1.25 V
